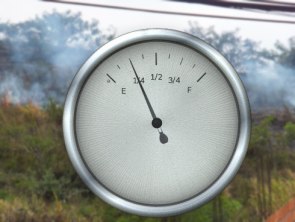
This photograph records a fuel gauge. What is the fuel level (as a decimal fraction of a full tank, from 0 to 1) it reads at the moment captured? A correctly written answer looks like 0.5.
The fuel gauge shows 0.25
